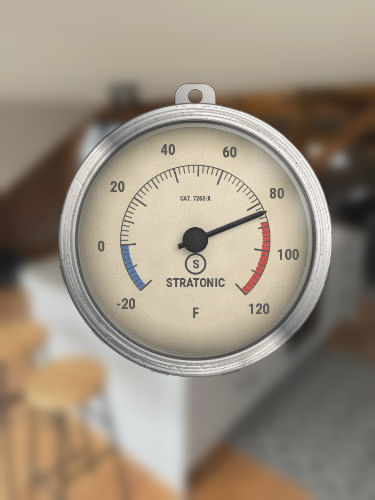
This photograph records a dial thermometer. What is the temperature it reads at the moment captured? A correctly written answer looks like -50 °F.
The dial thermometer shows 84 °F
